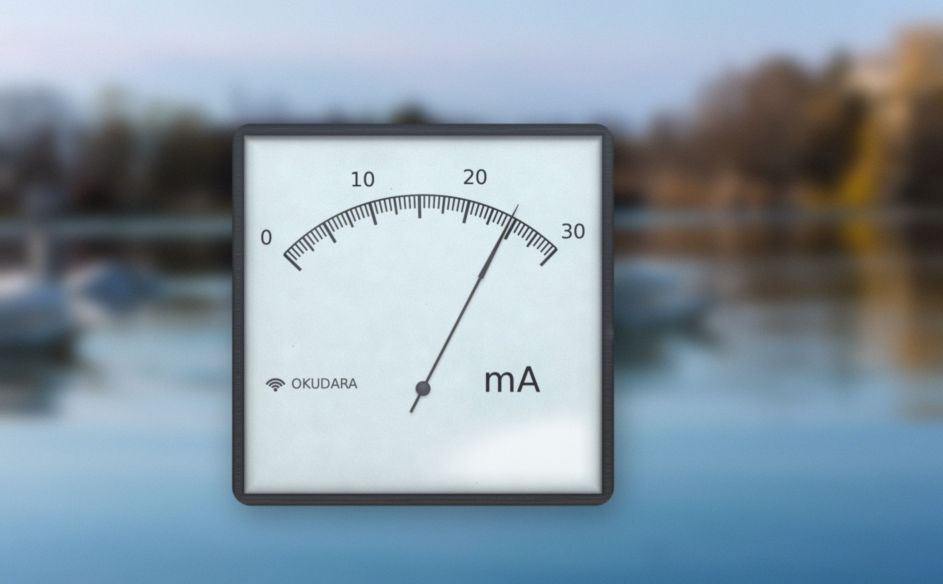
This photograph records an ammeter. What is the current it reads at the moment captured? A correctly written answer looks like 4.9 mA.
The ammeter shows 24.5 mA
